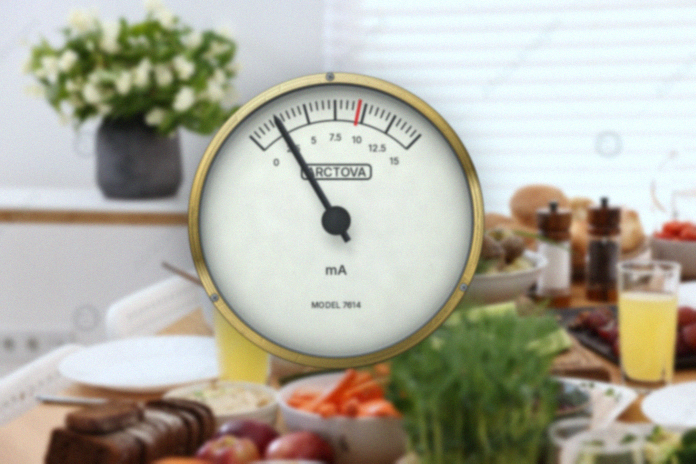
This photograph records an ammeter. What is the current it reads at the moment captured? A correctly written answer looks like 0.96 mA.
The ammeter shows 2.5 mA
